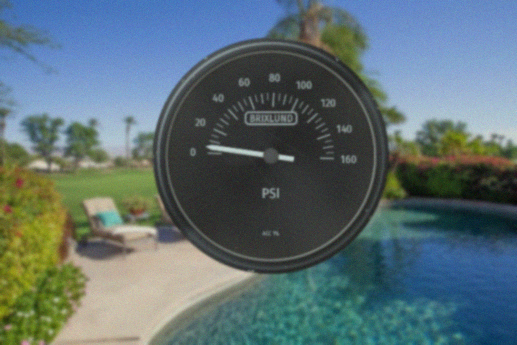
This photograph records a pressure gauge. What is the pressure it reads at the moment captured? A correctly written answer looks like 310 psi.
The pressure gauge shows 5 psi
